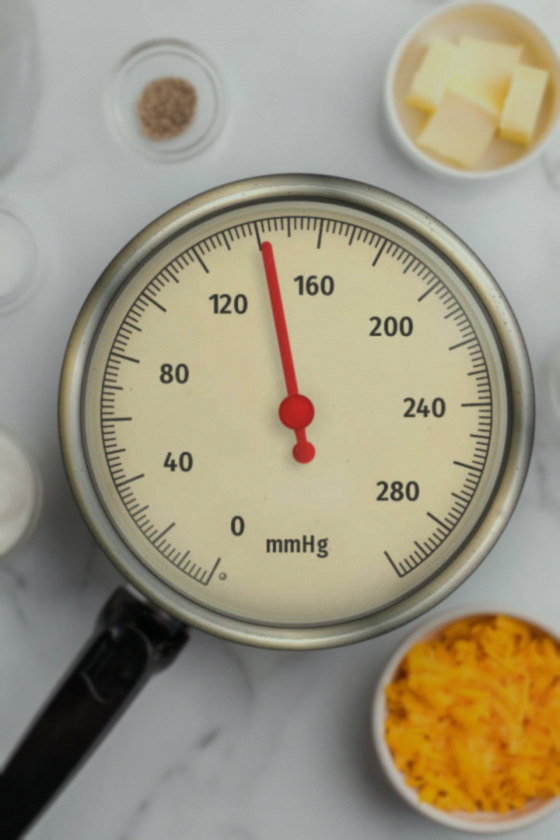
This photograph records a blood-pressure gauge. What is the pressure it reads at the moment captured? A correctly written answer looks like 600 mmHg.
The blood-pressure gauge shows 142 mmHg
